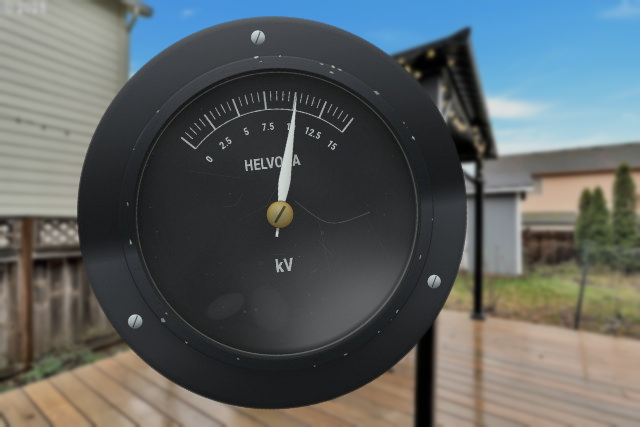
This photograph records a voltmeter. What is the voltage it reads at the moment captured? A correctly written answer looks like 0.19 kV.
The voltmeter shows 10 kV
